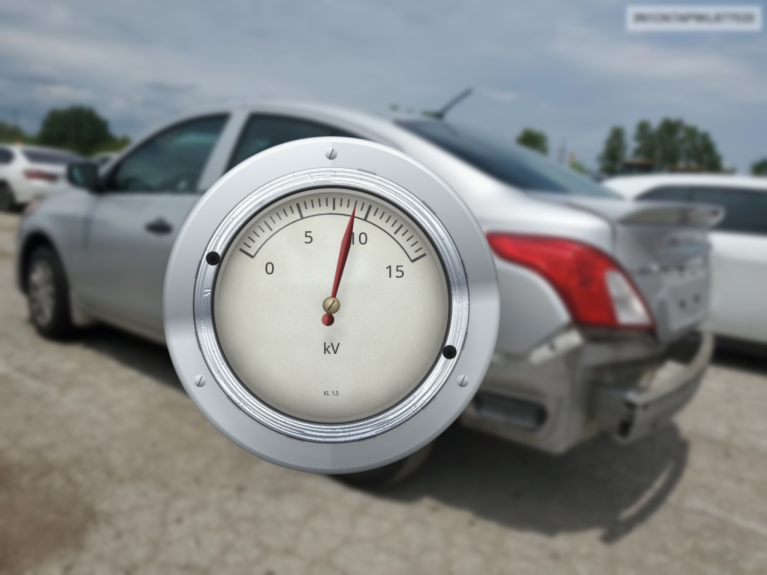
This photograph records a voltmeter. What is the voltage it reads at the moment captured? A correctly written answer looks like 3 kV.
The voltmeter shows 9 kV
